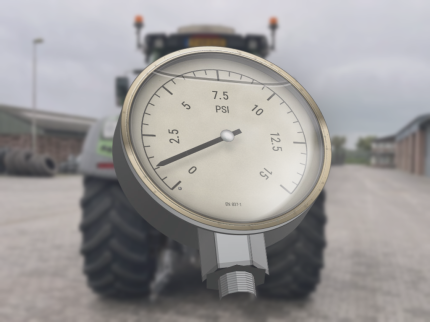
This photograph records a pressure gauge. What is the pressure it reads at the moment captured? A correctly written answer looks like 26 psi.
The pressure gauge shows 1 psi
